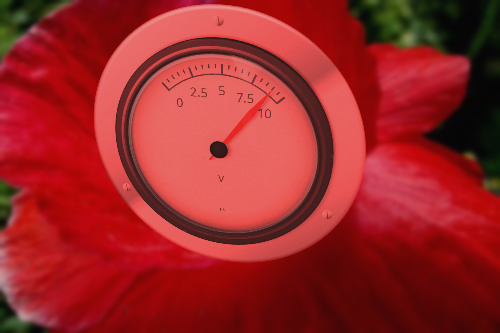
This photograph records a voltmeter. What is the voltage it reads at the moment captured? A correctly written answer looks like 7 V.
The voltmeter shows 9 V
